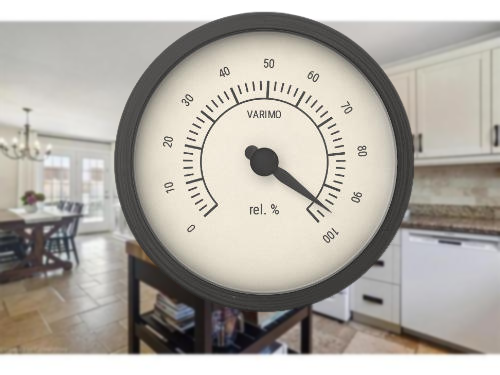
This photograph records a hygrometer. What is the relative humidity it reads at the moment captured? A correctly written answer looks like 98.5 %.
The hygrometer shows 96 %
